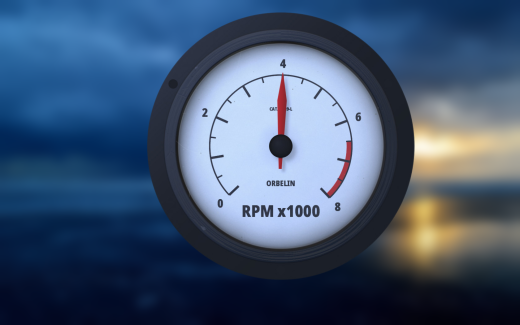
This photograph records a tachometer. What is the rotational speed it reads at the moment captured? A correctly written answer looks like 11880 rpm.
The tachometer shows 4000 rpm
